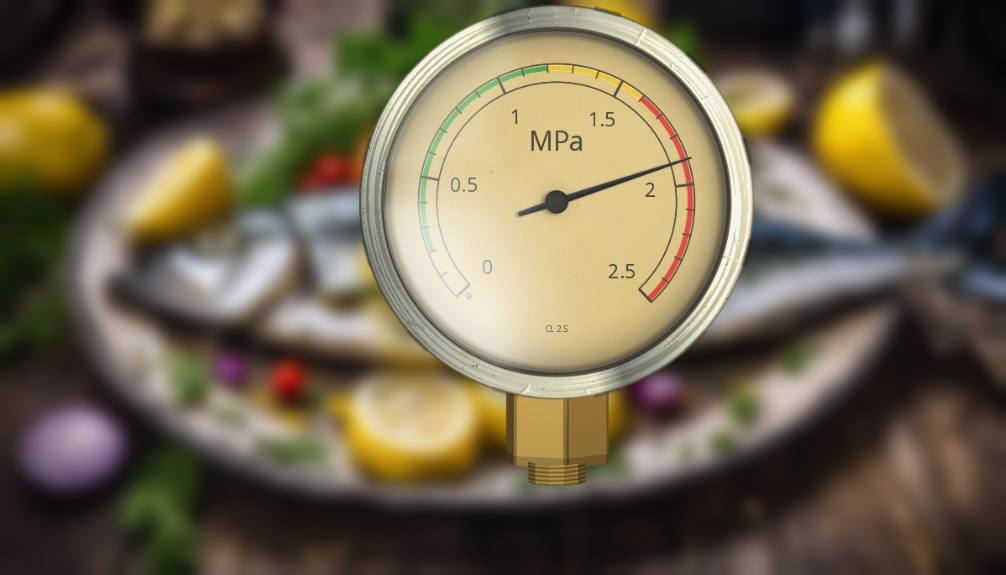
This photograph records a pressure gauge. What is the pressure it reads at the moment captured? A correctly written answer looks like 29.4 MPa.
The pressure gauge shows 1.9 MPa
